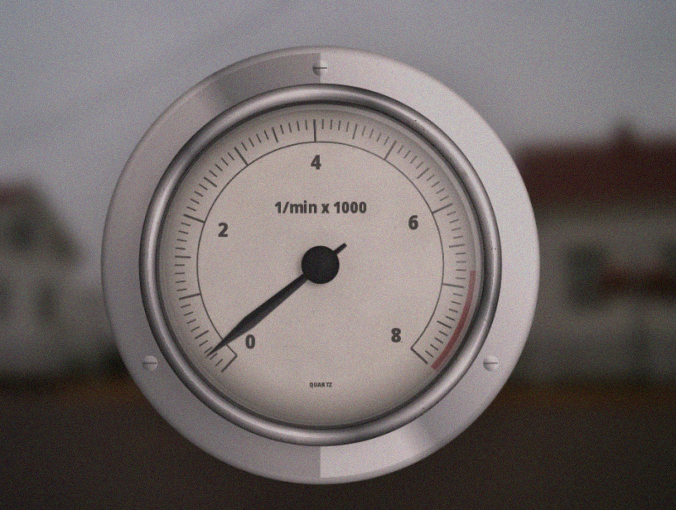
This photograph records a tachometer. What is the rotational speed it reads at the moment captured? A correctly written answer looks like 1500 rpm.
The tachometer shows 250 rpm
